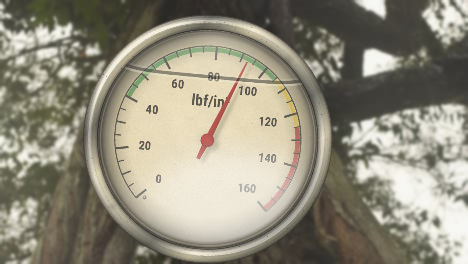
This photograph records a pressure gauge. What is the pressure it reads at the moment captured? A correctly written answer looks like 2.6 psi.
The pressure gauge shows 92.5 psi
